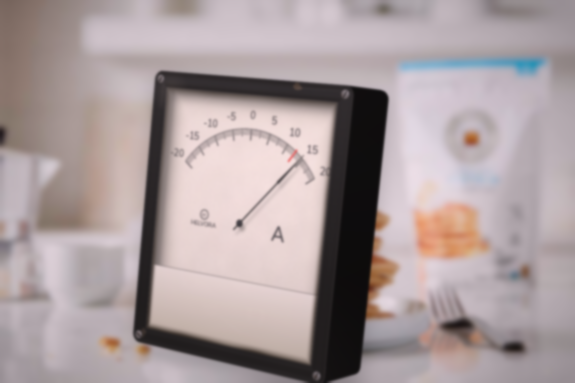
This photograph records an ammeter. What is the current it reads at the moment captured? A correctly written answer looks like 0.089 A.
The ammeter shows 15 A
